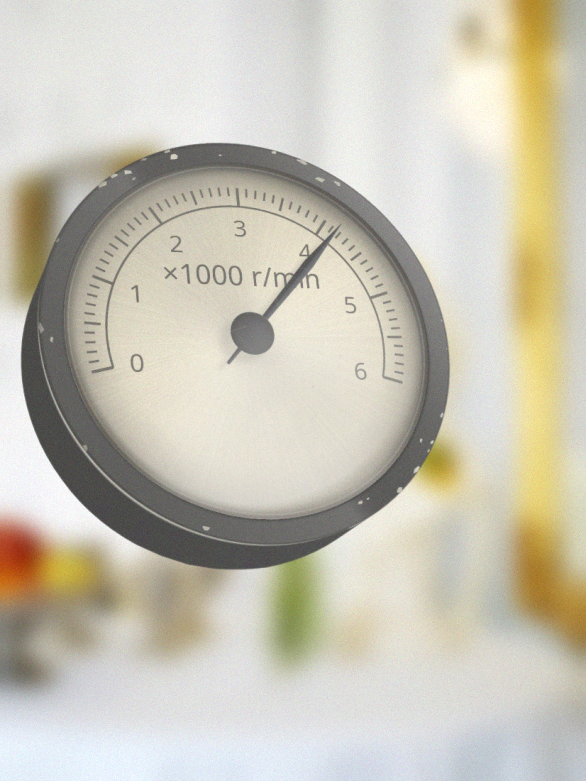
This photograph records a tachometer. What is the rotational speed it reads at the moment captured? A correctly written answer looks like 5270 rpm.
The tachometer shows 4150 rpm
